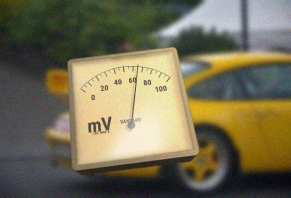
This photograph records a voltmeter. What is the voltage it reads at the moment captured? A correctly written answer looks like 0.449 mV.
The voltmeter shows 65 mV
